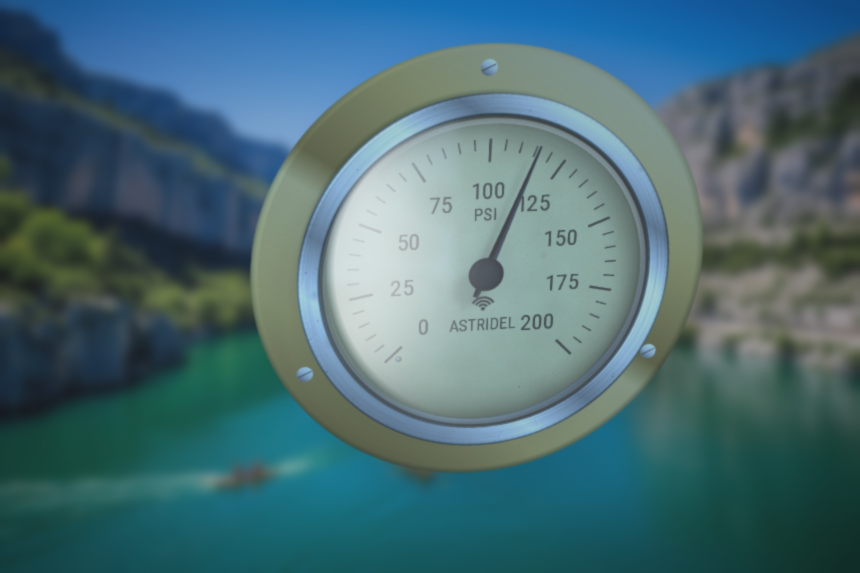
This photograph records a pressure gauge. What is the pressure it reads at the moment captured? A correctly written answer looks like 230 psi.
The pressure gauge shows 115 psi
